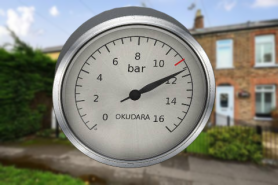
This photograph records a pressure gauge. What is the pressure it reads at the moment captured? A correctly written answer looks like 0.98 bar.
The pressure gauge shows 11.5 bar
